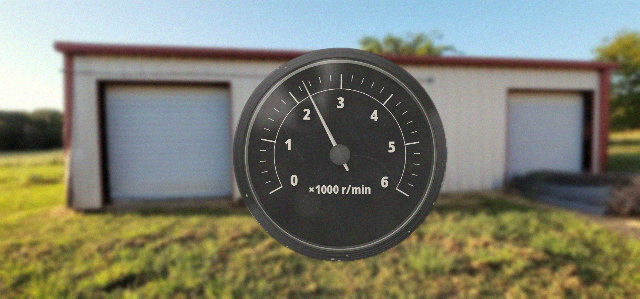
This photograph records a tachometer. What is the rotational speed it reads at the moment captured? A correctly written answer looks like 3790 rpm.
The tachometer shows 2300 rpm
